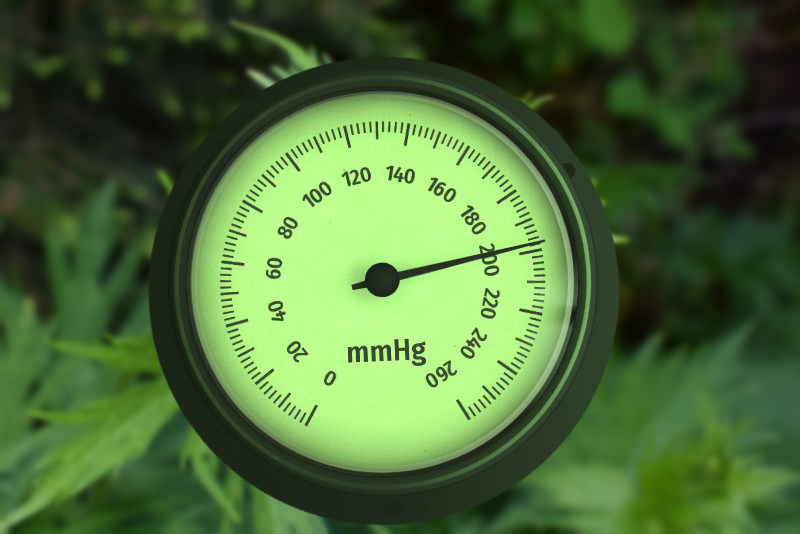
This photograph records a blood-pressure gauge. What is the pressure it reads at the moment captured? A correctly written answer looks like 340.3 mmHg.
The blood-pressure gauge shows 198 mmHg
